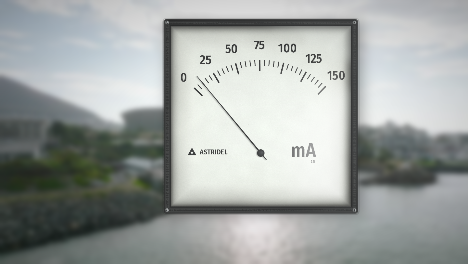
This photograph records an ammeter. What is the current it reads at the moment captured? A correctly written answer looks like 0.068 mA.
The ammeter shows 10 mA
